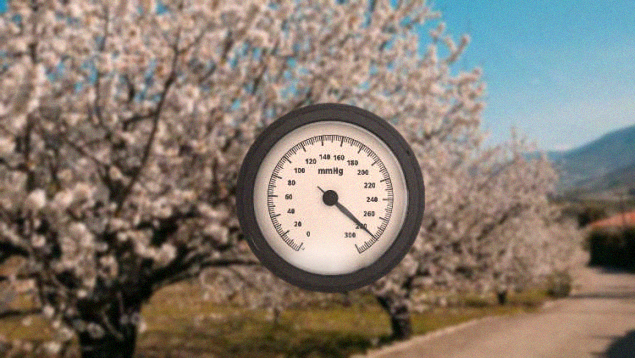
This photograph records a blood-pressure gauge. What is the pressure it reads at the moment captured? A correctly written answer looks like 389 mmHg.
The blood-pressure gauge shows 280 mmHg
